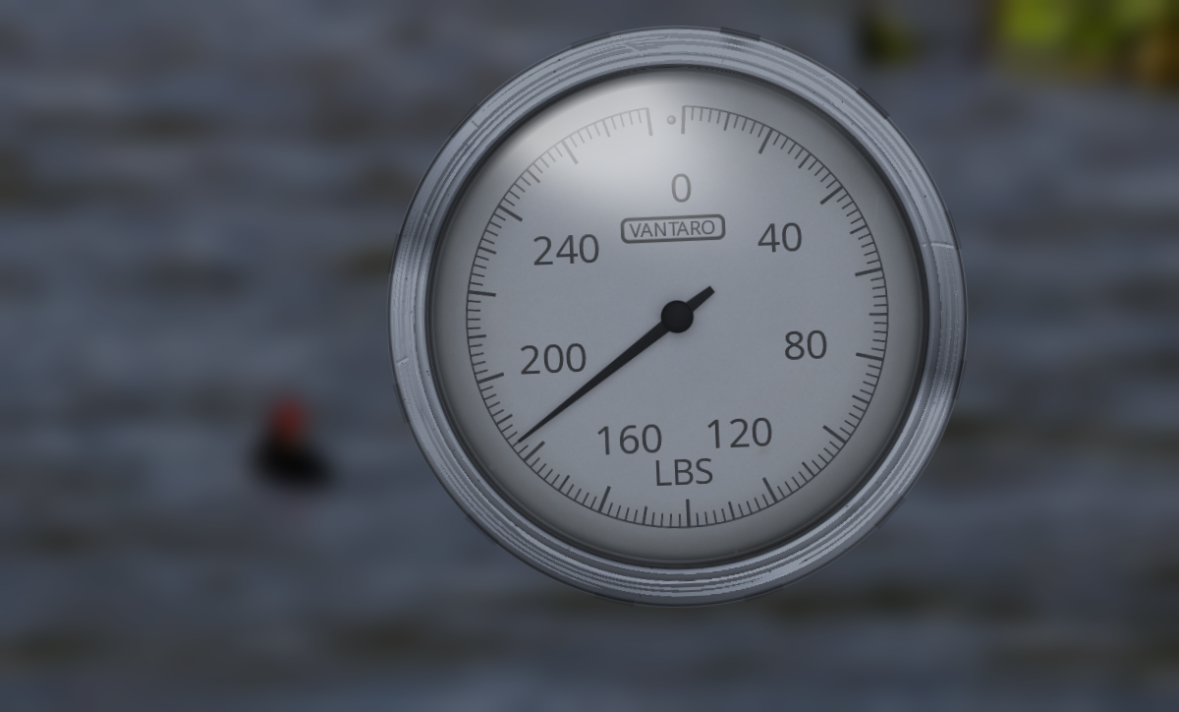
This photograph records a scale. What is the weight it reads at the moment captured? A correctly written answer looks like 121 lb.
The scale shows 184 lb
